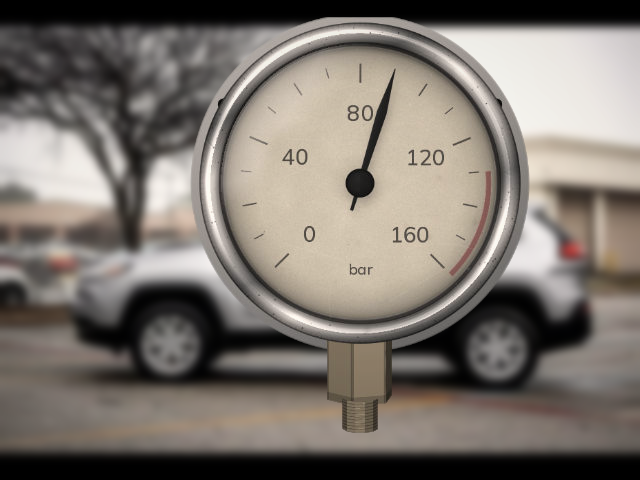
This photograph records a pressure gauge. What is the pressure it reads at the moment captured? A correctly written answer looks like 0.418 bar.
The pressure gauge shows 90 bar
